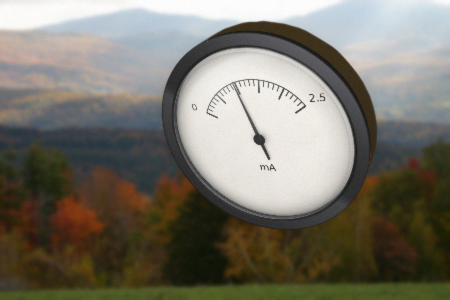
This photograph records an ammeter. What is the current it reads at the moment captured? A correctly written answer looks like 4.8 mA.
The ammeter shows 1 mA
